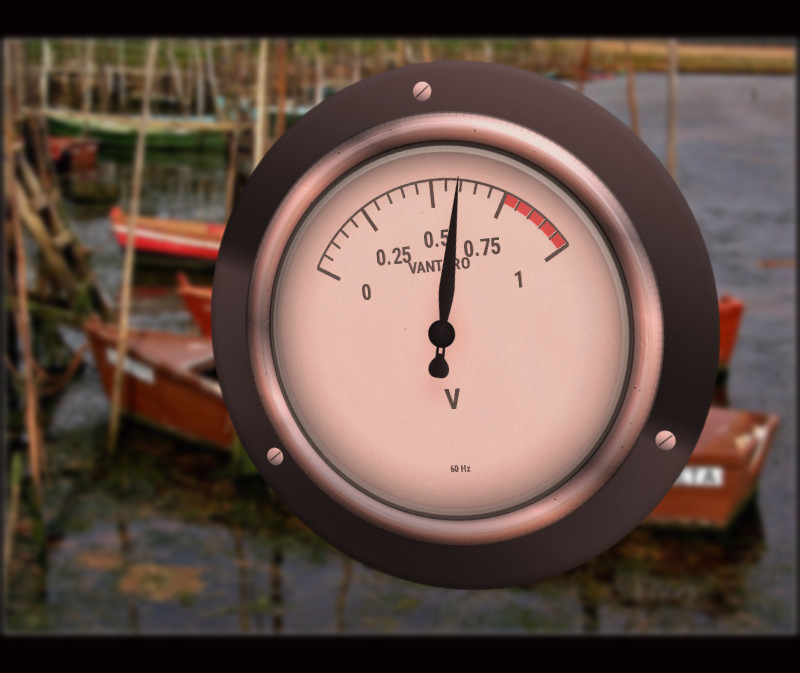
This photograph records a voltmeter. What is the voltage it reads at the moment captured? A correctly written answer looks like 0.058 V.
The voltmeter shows 0.6 V
